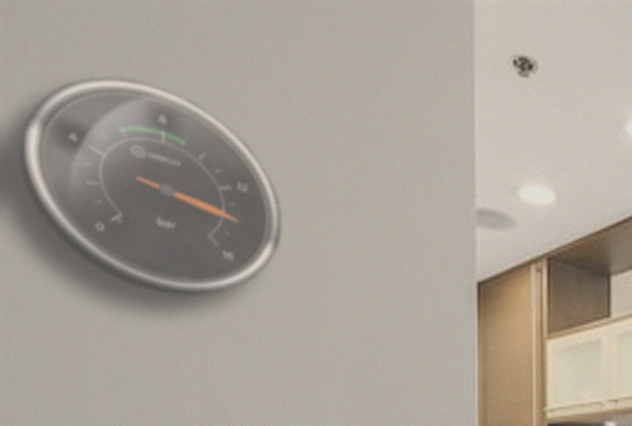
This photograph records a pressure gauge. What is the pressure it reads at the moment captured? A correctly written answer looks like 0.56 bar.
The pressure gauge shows 14 bar
